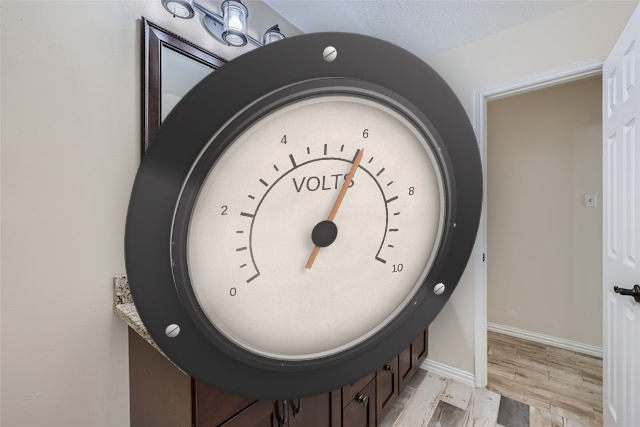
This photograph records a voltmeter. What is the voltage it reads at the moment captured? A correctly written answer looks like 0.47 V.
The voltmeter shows 6 V
